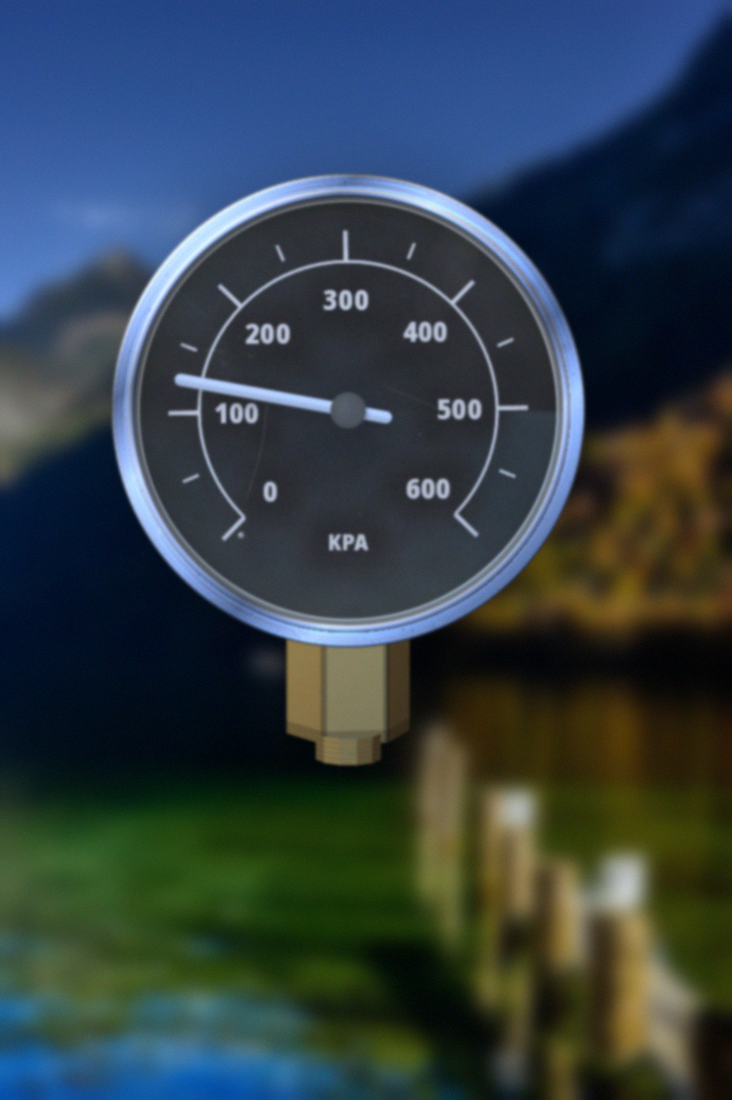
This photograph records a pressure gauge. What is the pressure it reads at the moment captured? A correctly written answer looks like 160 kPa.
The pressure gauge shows 125 kPa
